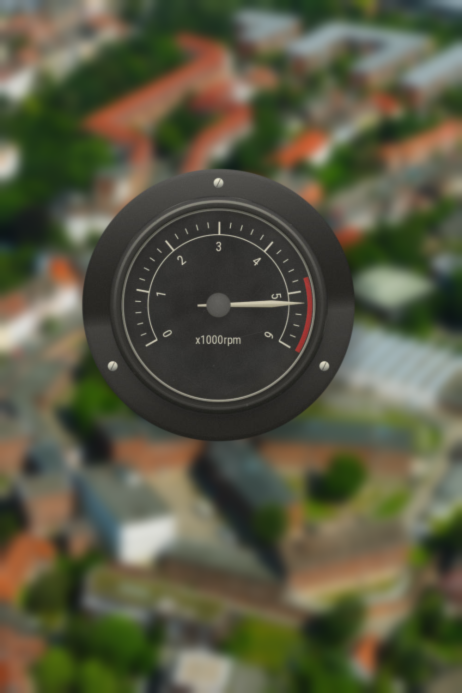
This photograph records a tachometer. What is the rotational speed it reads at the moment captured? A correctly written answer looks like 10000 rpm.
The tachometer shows 5200 rpm
